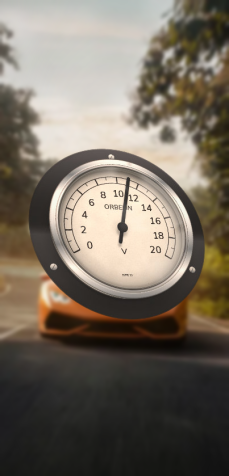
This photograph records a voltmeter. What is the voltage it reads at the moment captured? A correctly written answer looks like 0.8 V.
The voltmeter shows 11 V
